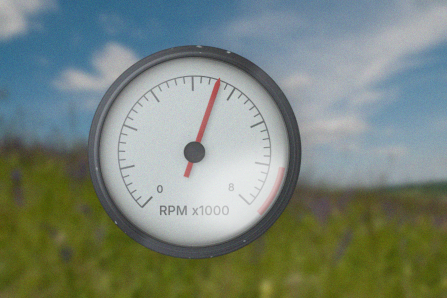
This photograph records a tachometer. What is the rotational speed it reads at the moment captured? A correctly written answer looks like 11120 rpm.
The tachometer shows 4600 rpm
